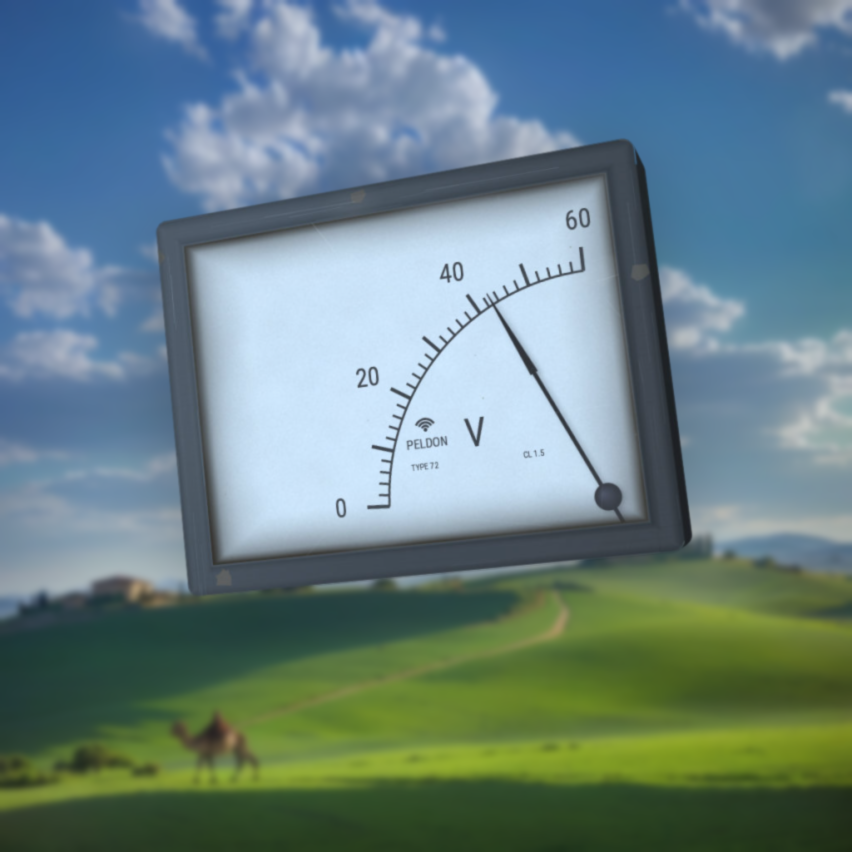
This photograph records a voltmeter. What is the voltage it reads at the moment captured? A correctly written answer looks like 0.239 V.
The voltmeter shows 43 V
